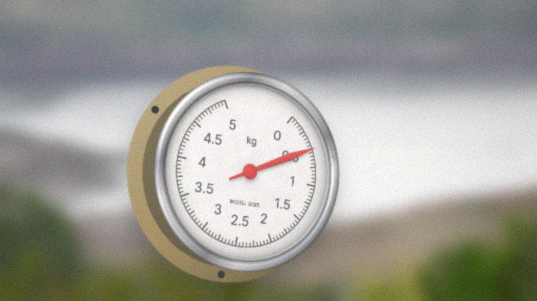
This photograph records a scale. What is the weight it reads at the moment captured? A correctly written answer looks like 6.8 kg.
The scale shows 0.5 kg
